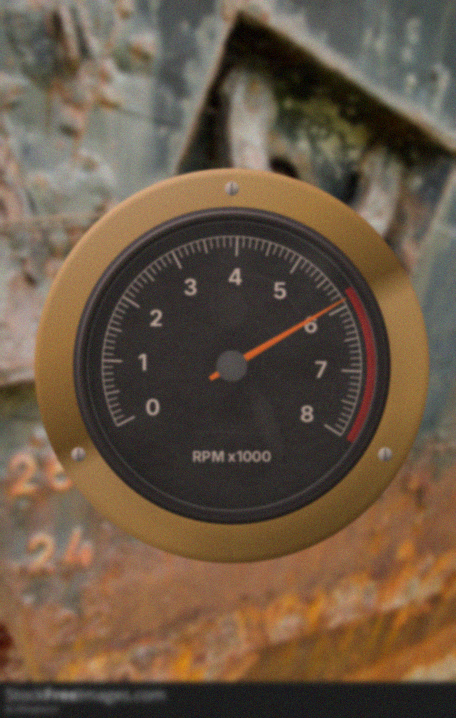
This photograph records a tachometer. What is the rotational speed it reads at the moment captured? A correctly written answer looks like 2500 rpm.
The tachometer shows 5900 rpm
